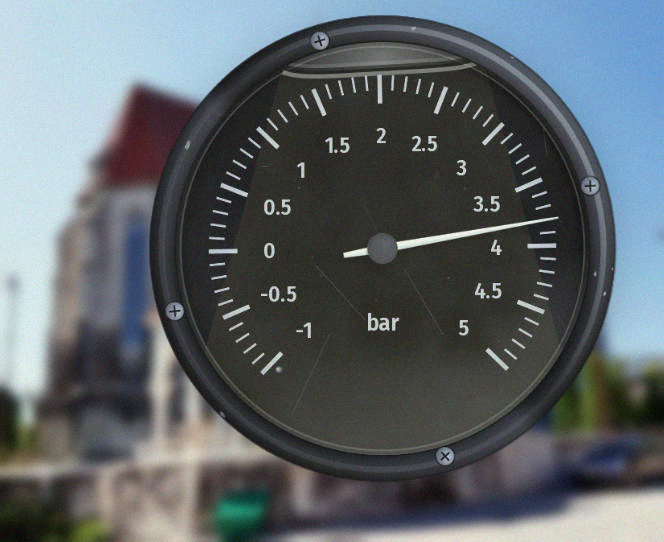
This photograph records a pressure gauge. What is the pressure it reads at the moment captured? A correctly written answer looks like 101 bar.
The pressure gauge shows 3.8 bar
